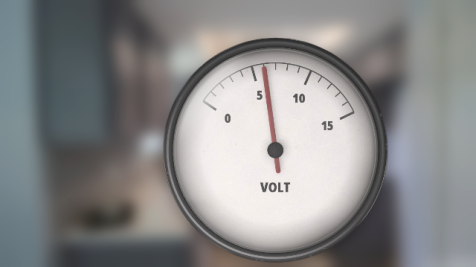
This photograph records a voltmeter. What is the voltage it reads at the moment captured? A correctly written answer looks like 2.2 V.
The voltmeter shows 6 V
